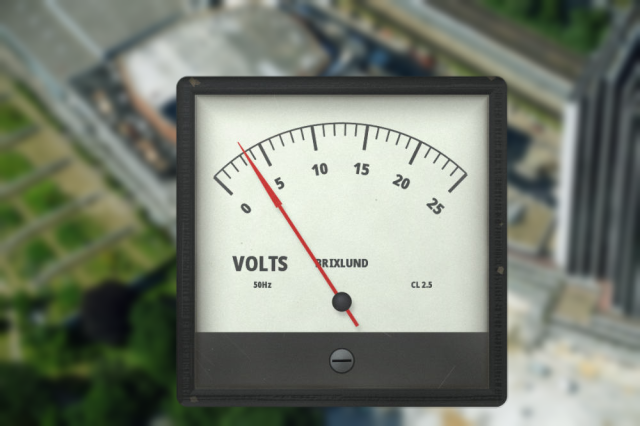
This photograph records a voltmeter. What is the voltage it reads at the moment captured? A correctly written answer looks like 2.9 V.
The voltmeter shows 3.5 V
